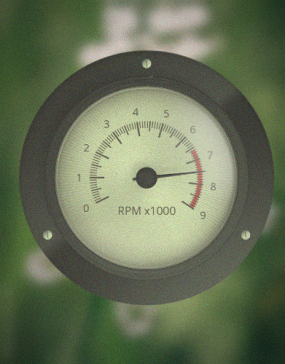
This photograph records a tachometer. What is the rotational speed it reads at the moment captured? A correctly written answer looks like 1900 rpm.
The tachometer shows 7500 rpm
